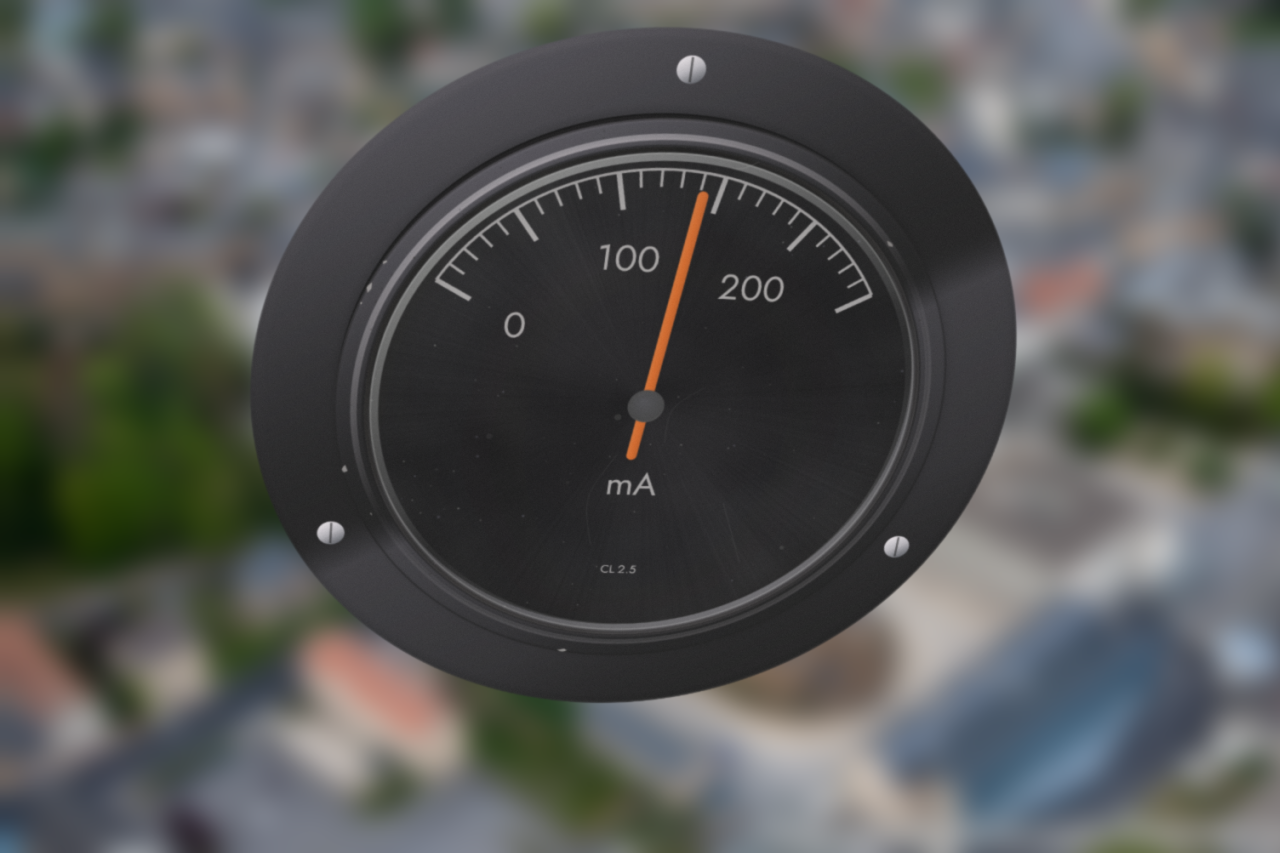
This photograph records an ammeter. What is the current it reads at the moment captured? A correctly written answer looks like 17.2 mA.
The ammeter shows 140 mA
